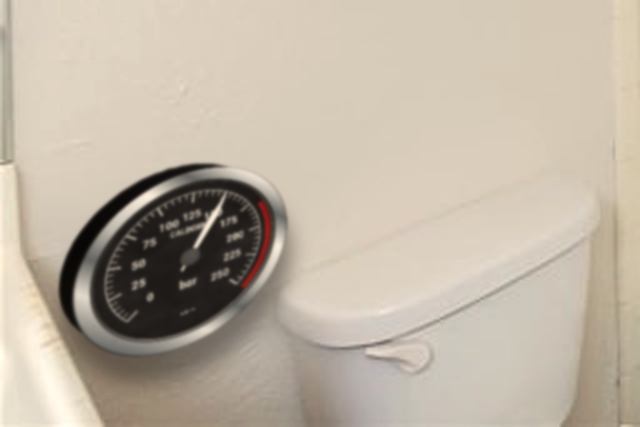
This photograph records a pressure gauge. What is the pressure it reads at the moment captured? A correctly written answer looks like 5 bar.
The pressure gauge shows 150 bar
